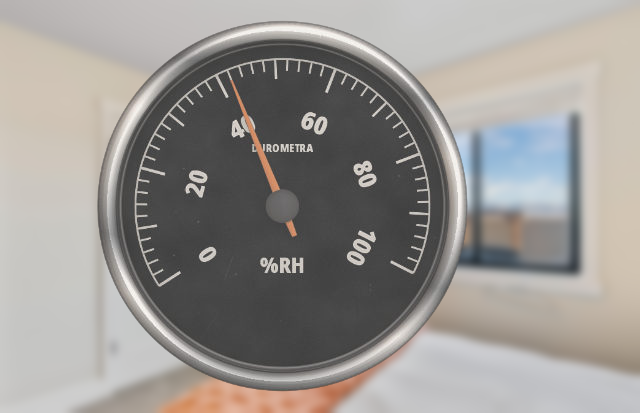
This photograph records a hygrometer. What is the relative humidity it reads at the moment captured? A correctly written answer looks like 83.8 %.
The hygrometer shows 42 %
